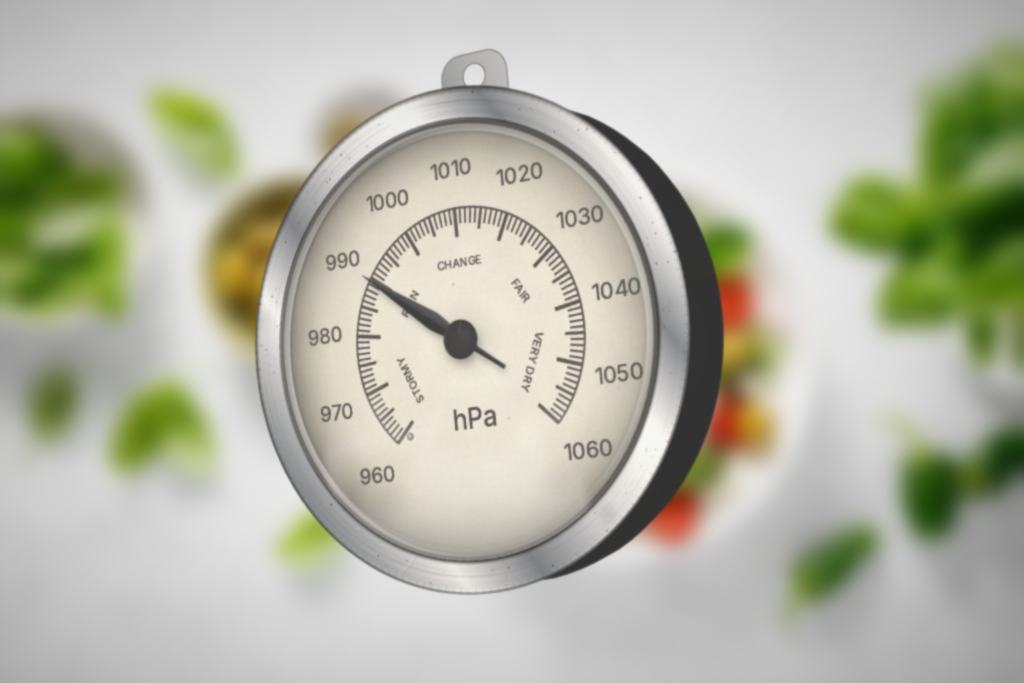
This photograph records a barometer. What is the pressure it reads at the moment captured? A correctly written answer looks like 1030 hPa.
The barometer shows 990 hPa
